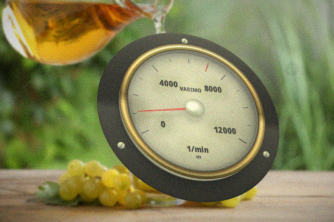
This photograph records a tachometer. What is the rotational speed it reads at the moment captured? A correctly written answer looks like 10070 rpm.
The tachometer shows 1000 rpm
